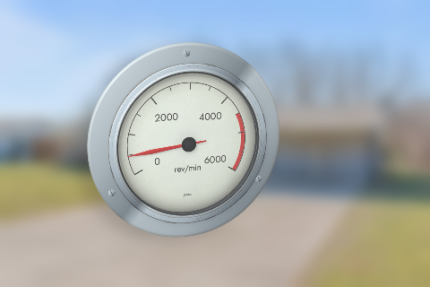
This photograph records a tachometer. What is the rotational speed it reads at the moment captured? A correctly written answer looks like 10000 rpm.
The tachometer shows 500 rpm
